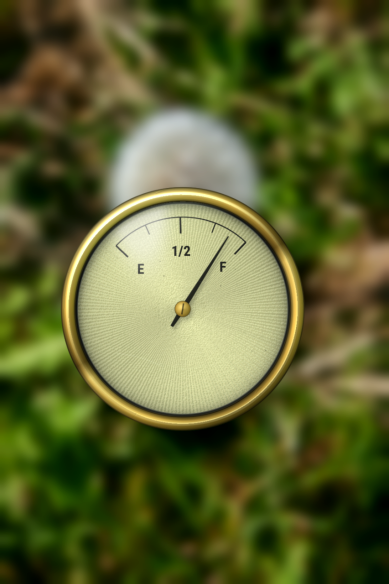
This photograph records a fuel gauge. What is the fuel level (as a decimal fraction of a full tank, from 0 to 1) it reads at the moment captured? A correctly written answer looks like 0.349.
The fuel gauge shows 0.875
